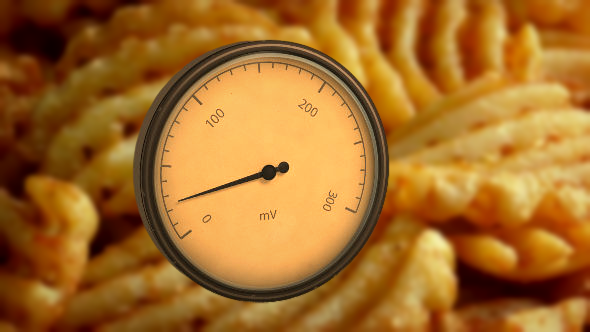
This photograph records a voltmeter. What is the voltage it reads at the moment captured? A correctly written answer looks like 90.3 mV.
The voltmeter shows 25 mV
